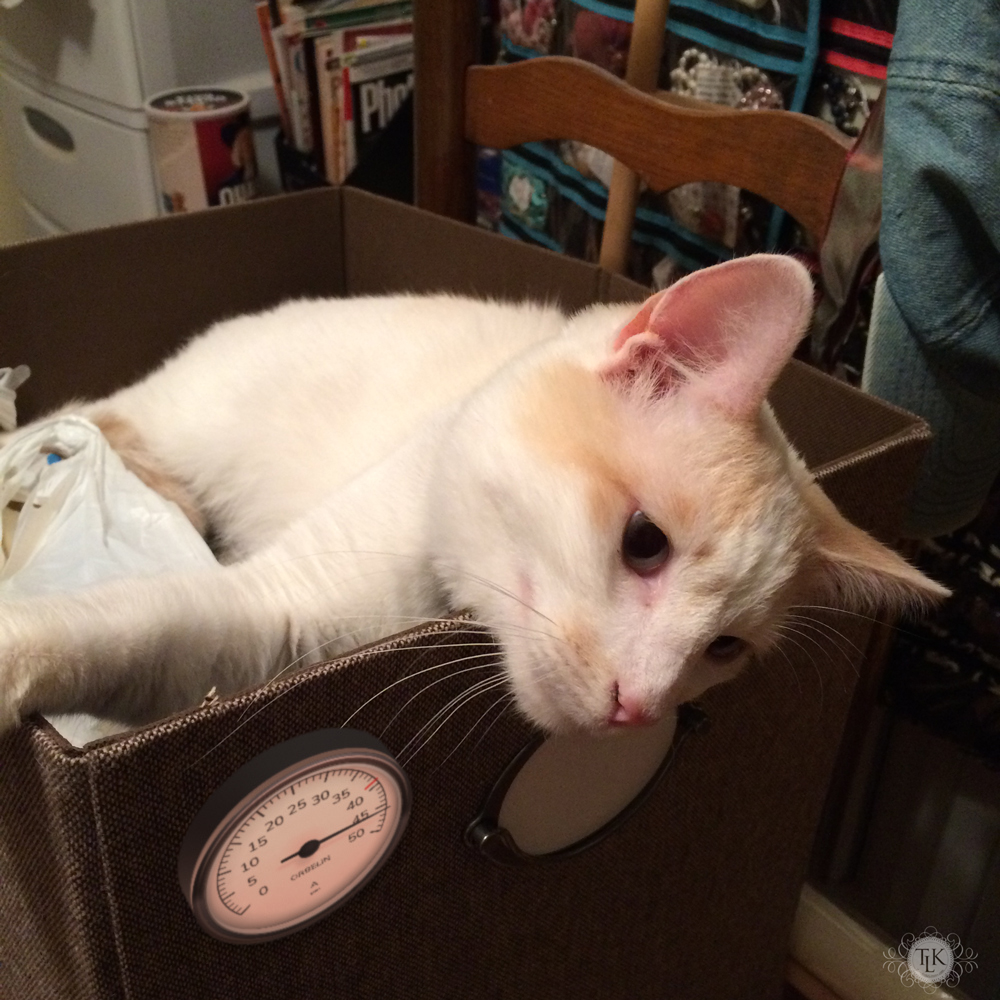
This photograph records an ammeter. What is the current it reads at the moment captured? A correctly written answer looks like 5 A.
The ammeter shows 45 A
